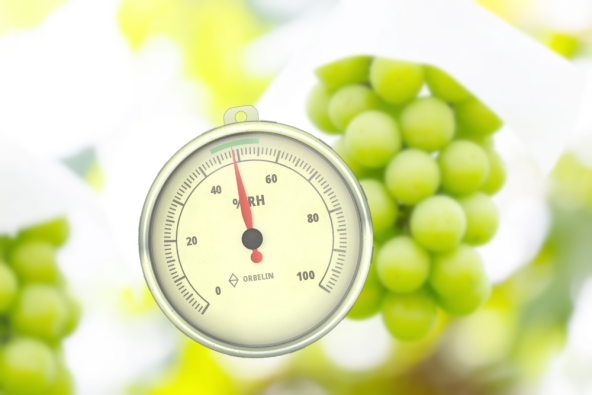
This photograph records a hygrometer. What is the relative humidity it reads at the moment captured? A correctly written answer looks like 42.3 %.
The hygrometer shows 49 %
